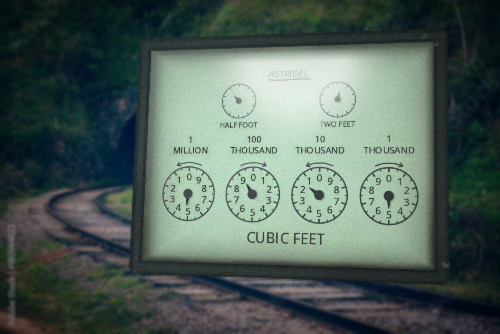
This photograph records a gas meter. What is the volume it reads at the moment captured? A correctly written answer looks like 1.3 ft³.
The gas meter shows 491500 ft³
